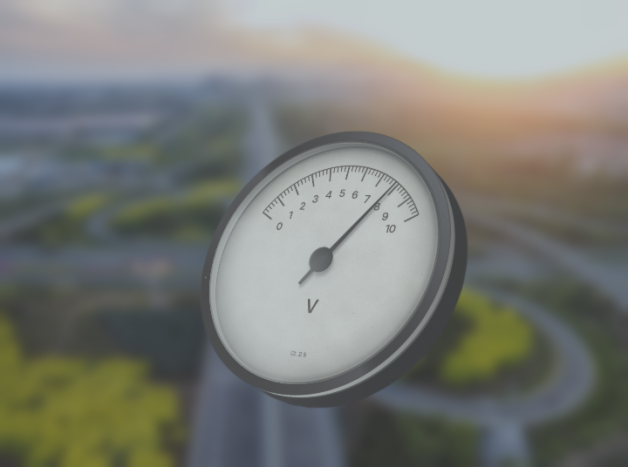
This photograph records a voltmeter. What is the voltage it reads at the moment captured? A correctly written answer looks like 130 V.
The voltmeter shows 8 V
